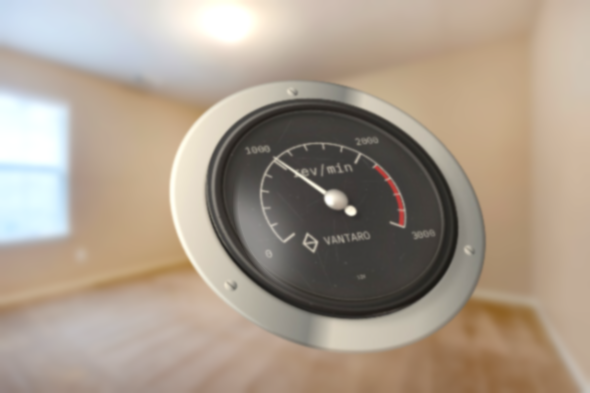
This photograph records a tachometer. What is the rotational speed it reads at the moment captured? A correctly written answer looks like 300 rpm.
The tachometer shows 1000 rpm
